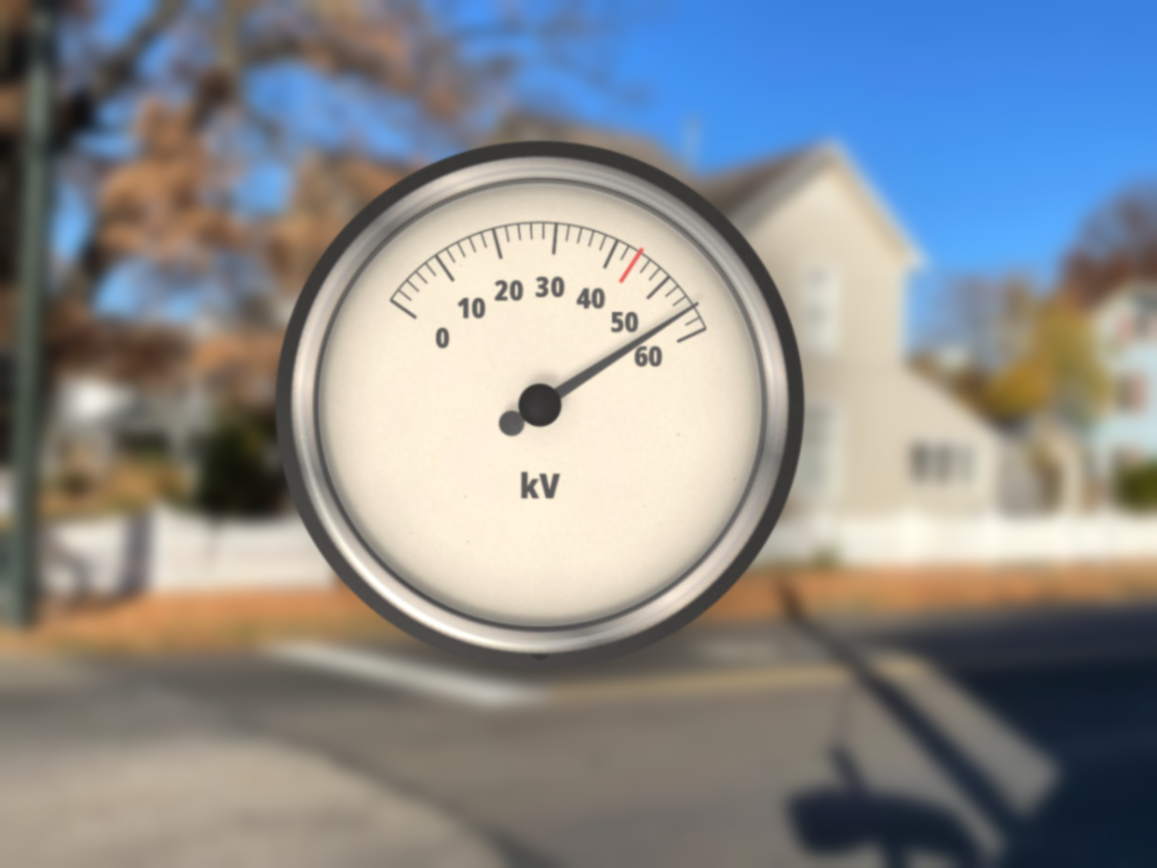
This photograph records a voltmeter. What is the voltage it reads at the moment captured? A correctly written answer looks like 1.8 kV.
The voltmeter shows 56 kV
